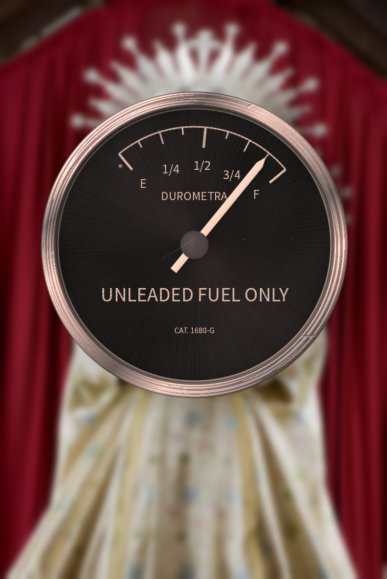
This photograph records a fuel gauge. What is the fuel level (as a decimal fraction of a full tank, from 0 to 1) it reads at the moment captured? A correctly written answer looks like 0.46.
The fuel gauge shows 0.875
